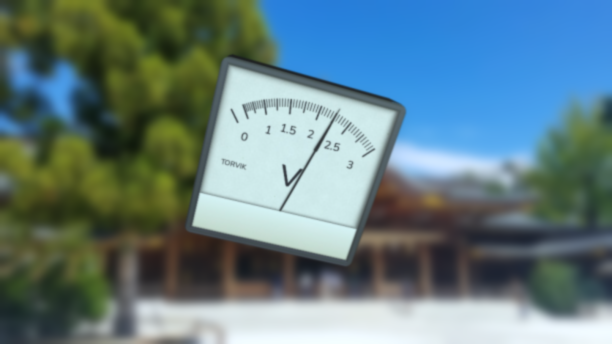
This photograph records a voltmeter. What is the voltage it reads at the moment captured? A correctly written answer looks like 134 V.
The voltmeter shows 2.25 V
